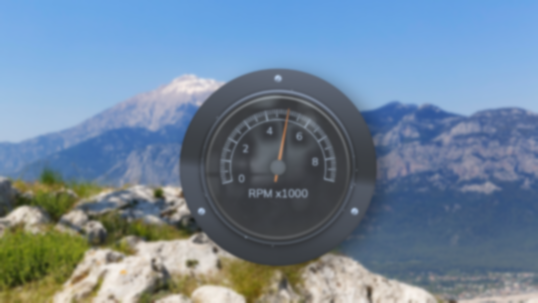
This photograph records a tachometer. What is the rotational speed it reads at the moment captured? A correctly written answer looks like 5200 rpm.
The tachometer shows 5000 rpm
